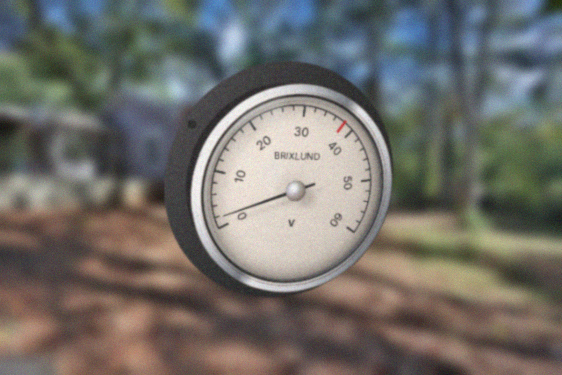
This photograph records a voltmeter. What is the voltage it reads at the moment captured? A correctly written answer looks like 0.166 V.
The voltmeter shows 2 V
